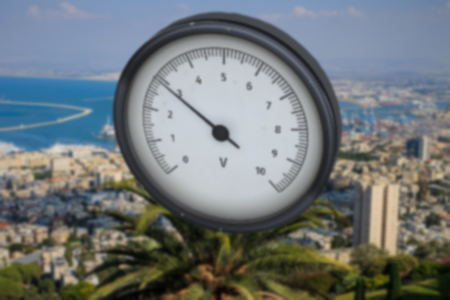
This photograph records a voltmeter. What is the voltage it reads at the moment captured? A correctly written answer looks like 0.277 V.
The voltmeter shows 3 V
